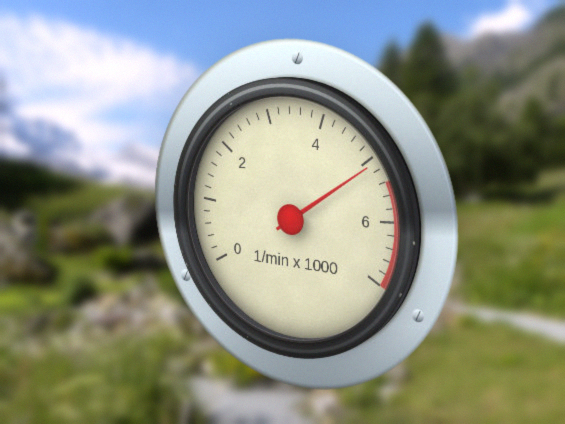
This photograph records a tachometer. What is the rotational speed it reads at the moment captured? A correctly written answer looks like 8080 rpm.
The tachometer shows 5100 rpm
